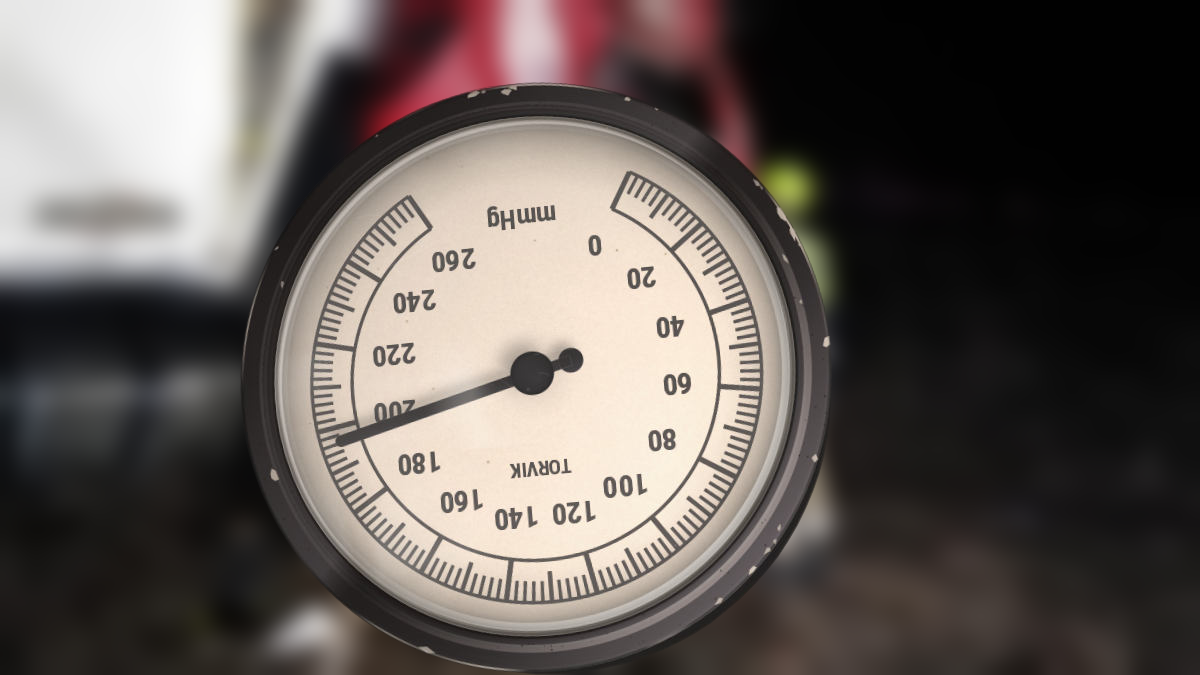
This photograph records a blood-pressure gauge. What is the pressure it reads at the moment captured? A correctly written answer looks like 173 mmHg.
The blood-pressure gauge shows 196 mmHg
